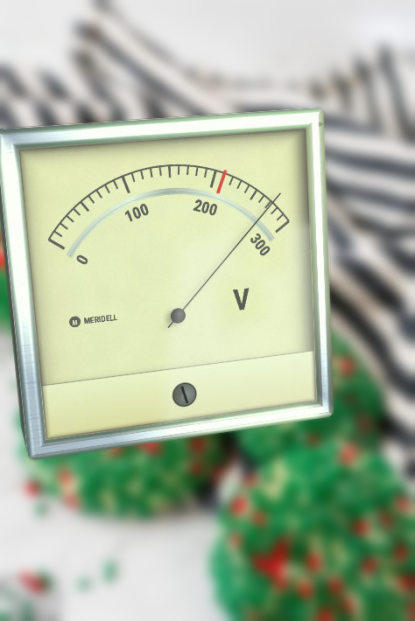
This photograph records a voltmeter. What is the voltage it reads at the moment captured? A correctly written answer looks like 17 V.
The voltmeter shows 270 V
